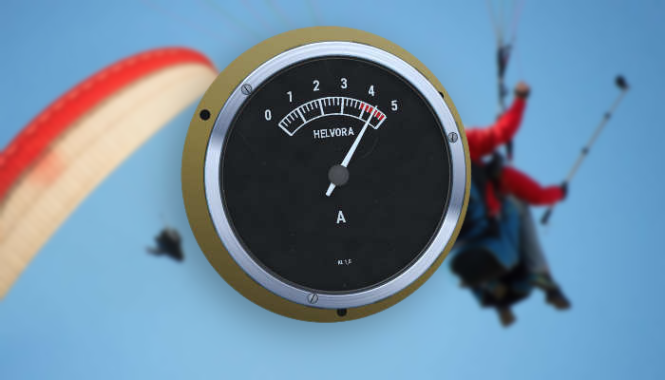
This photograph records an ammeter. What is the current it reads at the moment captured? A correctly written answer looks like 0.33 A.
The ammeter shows 4.4 A
